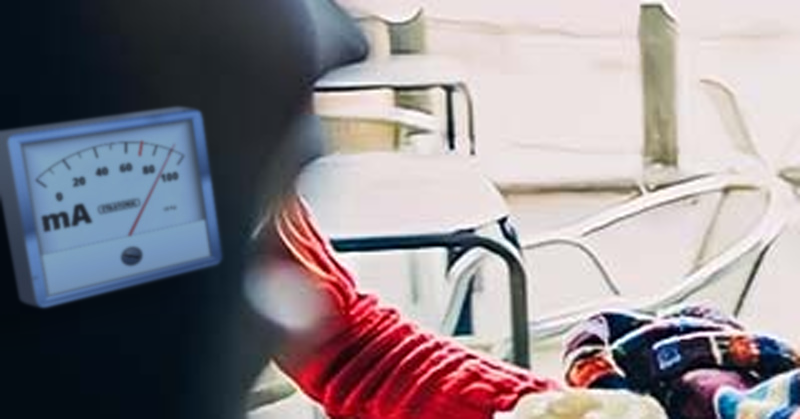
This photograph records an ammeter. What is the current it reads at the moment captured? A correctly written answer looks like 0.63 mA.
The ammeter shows 90 mA
